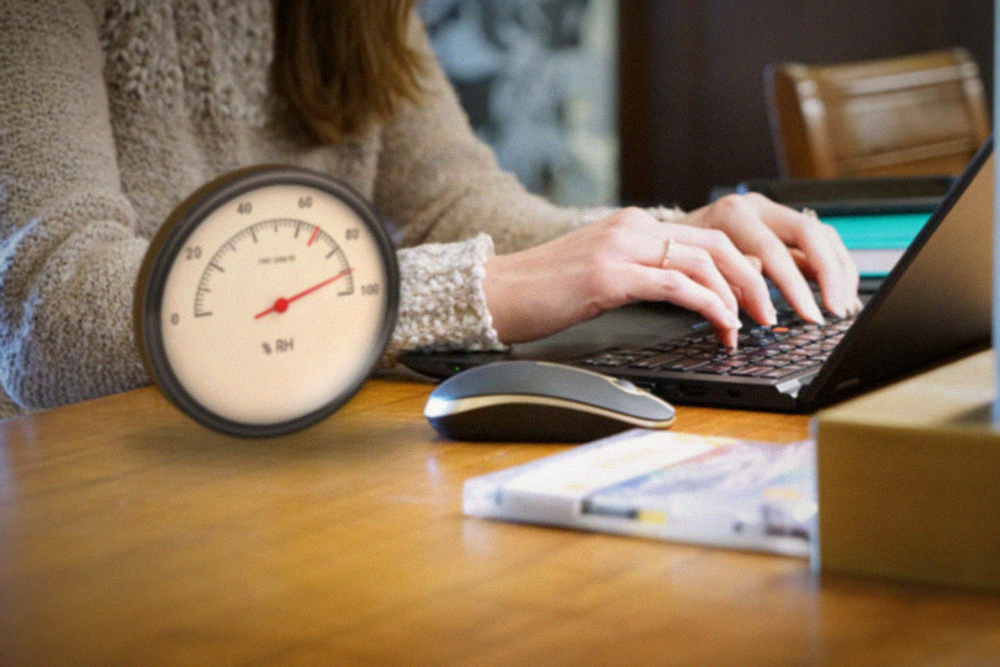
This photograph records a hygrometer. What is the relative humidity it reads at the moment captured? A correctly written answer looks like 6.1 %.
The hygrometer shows 90 %
